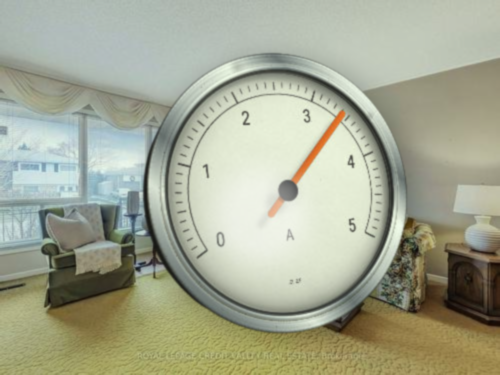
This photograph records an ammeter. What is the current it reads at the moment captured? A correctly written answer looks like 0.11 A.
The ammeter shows 3.4 A
